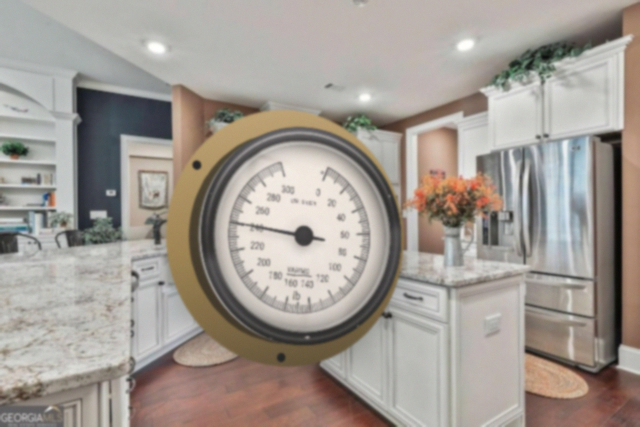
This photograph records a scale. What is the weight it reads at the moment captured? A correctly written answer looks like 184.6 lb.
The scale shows 240 lb
